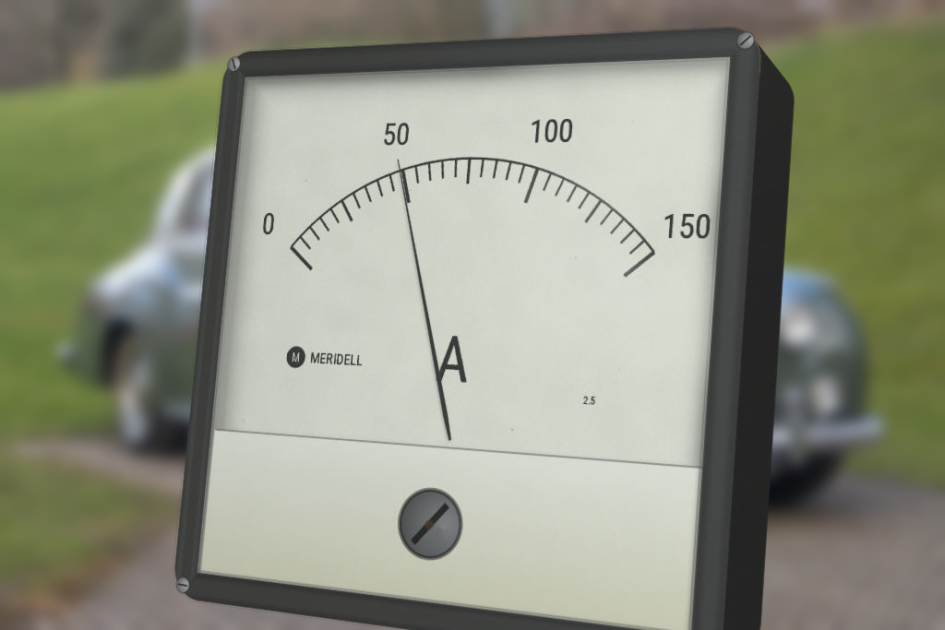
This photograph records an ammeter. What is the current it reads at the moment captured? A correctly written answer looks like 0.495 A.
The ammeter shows 50 A
